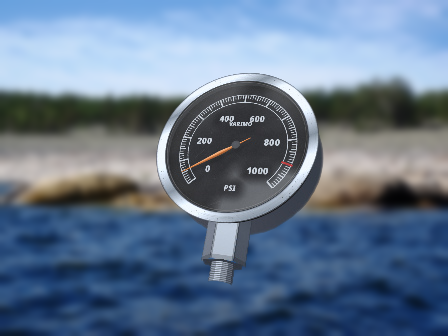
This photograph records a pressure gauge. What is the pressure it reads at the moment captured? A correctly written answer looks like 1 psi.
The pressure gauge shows 50 psi
